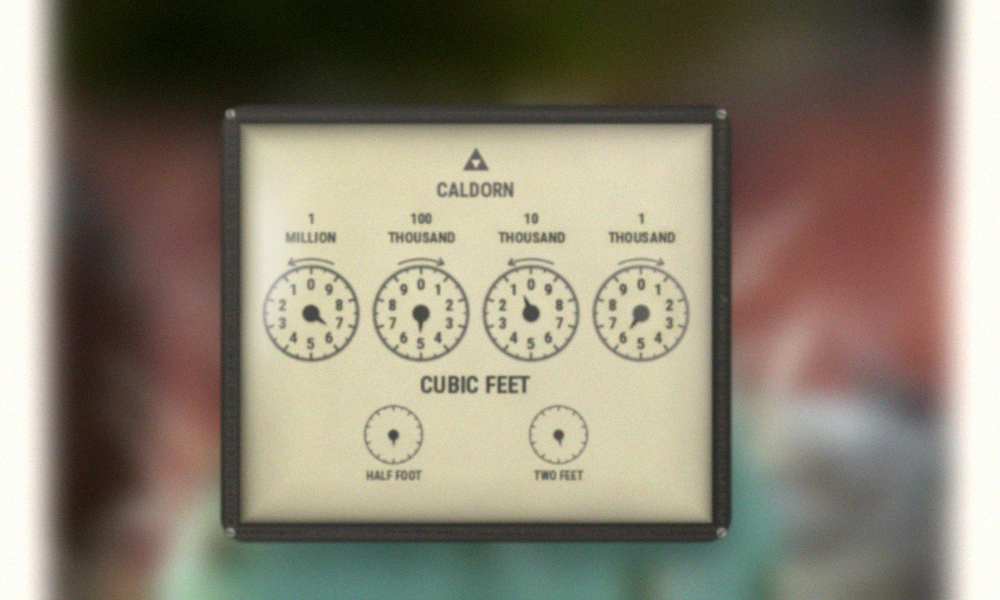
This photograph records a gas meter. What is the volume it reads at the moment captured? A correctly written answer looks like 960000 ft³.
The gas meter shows 650600 ft³
